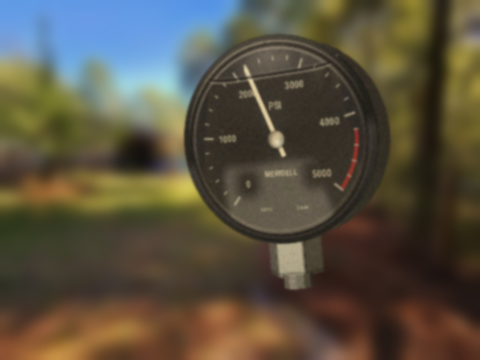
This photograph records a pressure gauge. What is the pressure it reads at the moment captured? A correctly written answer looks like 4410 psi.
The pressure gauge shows 2200 psi
